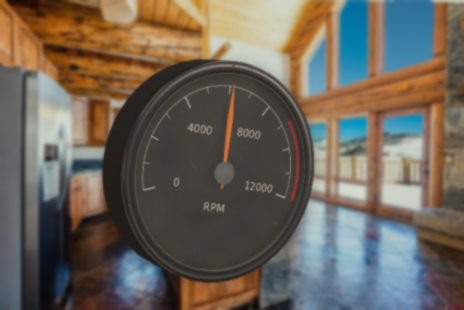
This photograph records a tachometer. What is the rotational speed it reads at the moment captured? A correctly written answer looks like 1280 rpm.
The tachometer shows 6000 rpm
